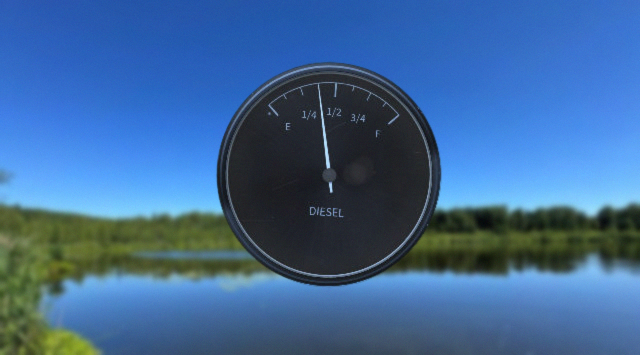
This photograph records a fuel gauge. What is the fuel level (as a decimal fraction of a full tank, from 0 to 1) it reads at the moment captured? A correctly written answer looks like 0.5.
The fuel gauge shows 0.375
